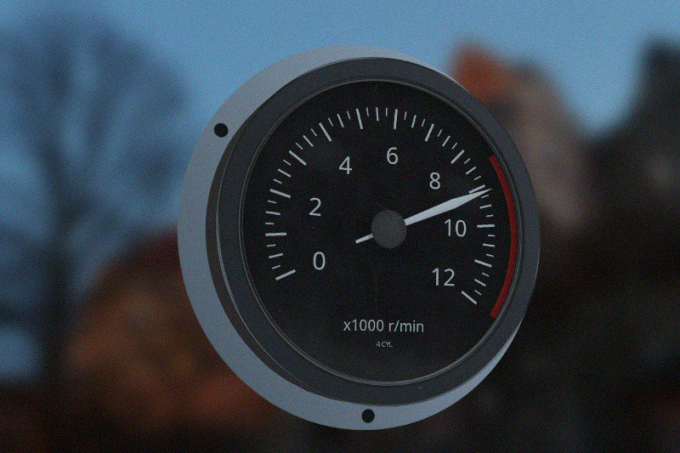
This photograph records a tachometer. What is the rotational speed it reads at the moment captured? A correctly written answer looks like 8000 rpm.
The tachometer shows 9125 rpm
